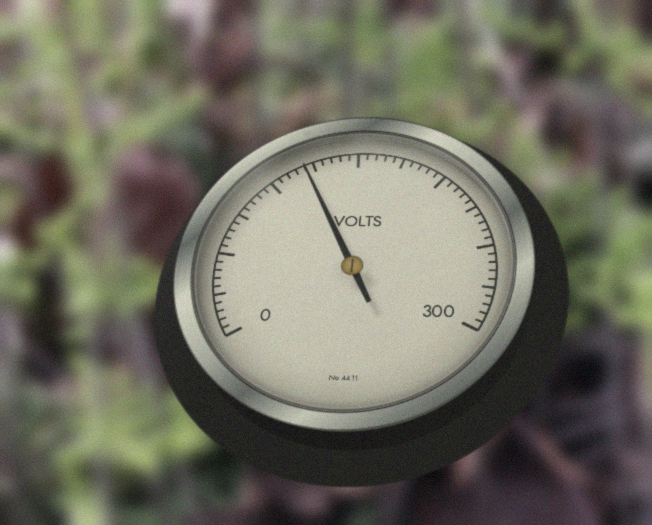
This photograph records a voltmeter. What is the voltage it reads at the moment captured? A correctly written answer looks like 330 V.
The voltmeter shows 120 V
